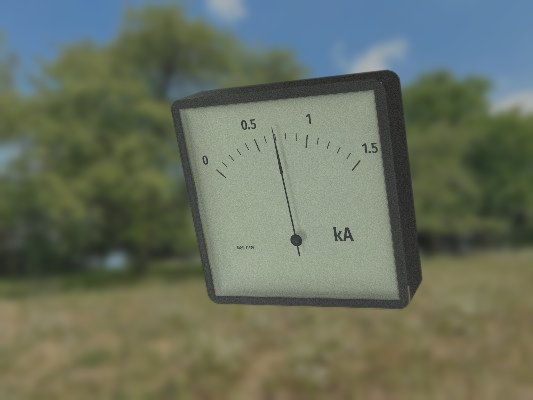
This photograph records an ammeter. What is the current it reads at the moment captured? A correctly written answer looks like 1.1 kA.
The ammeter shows 0.7 kA
